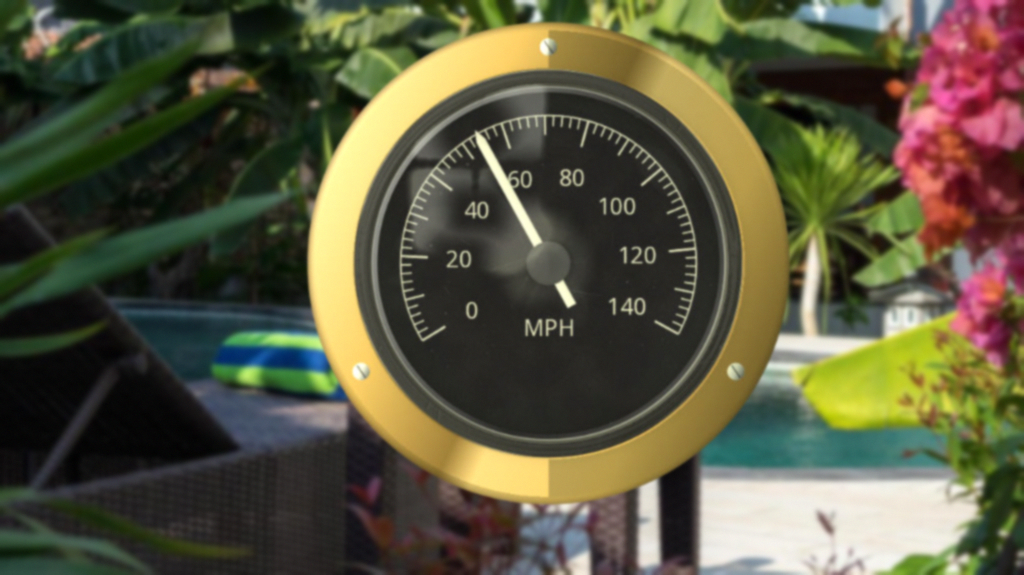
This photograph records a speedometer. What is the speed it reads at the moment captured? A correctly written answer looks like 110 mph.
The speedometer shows 54 mph
